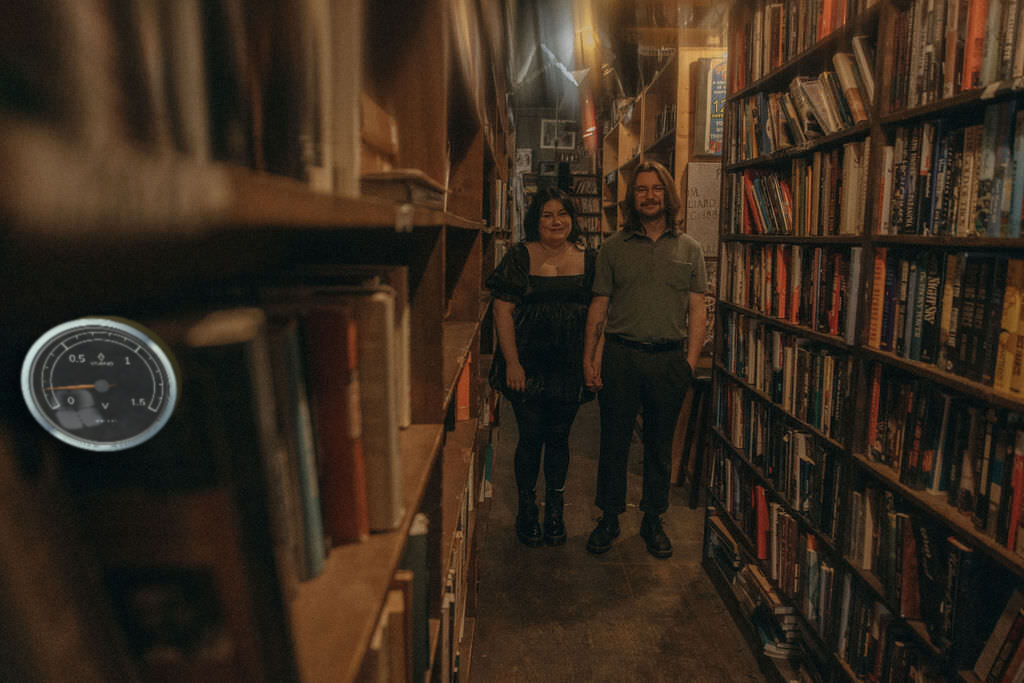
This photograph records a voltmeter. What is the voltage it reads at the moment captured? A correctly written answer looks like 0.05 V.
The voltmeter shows 0.15 V
